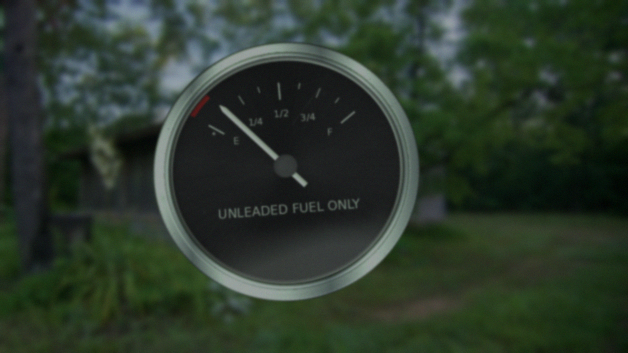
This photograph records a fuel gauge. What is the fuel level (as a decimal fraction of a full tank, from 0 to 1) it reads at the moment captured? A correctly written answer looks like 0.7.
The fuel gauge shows 0.125
